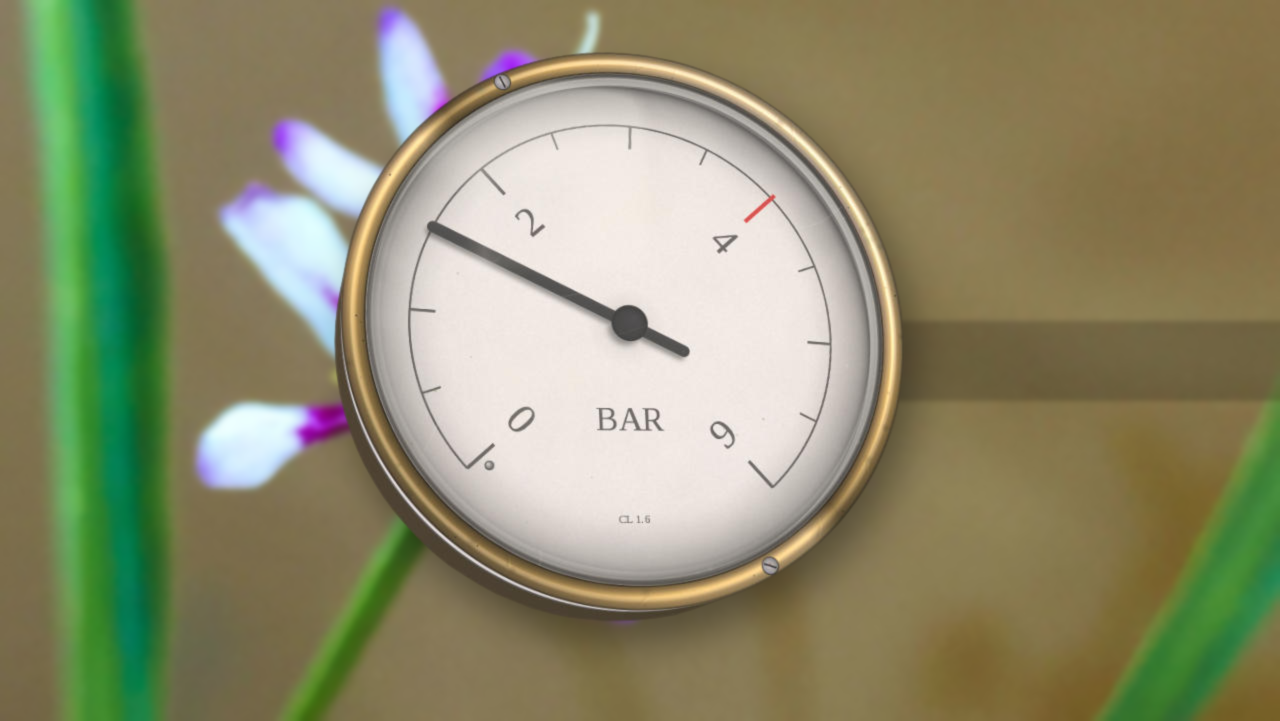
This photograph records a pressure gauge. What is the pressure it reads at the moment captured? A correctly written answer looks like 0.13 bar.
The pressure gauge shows 1.5 bar
